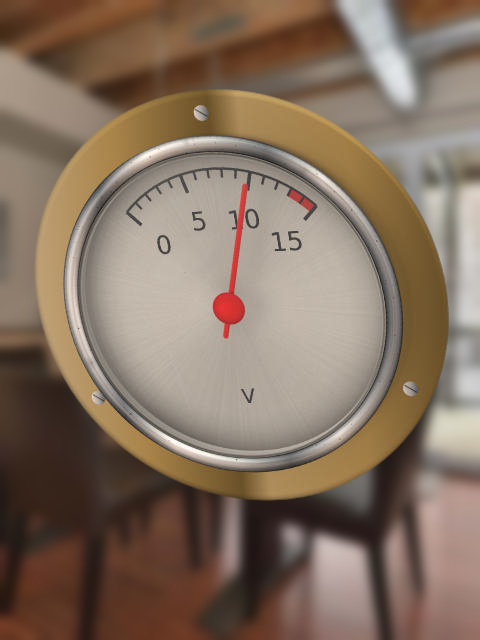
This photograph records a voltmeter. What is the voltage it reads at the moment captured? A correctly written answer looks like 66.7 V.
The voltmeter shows 10 V
